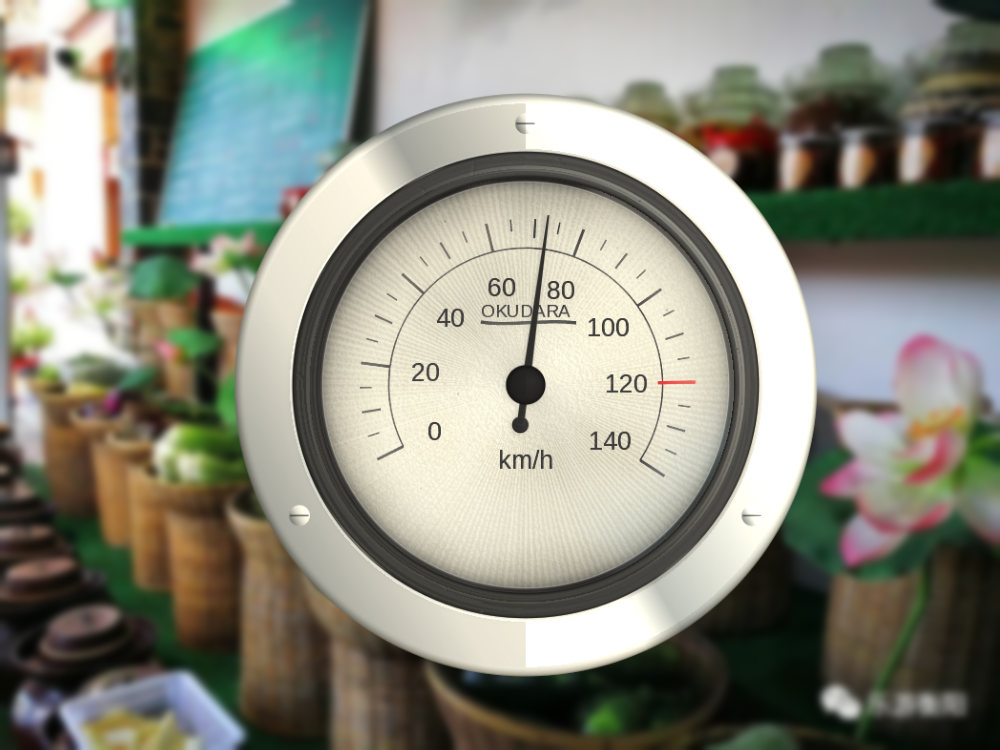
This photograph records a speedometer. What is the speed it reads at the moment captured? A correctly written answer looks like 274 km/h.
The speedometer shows 72.5 km/h
